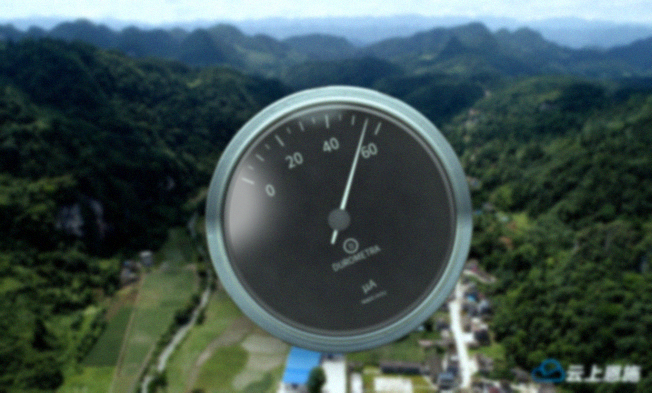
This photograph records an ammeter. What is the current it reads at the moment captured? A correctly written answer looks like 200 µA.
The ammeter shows 55 µA
